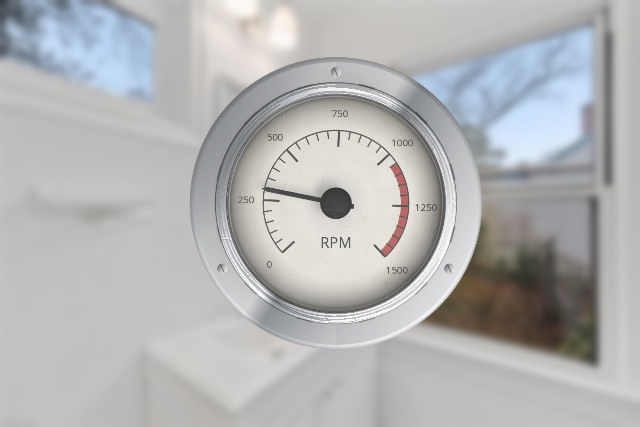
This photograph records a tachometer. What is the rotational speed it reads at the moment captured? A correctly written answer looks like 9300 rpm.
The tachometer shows 300 rpm
